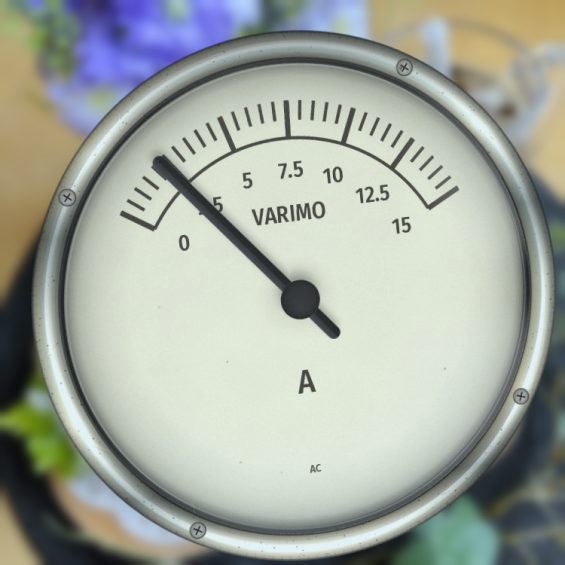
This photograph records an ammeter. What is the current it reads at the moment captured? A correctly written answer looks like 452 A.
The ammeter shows 2.25 A
